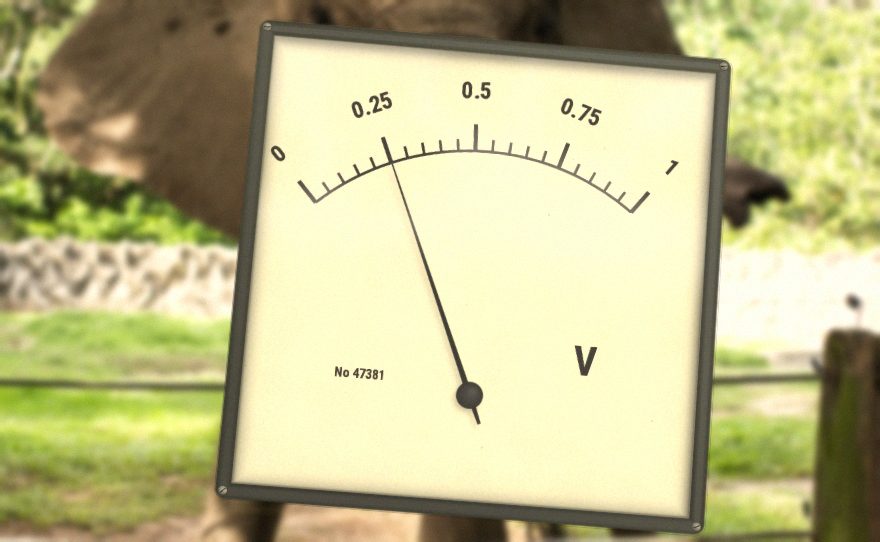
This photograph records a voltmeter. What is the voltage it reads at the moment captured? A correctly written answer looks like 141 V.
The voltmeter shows 0.25 V
